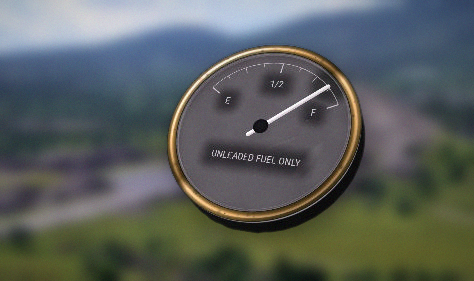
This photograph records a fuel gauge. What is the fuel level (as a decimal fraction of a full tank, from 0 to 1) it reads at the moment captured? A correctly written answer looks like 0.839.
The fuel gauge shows 0.875
